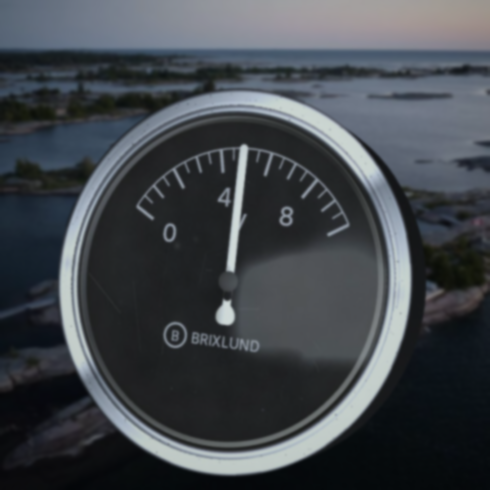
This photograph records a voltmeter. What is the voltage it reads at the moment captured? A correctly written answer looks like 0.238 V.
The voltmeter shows 5 V
